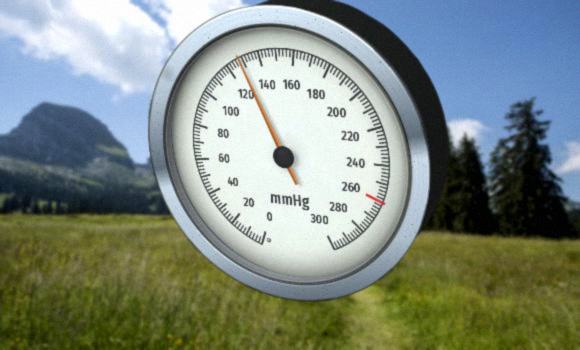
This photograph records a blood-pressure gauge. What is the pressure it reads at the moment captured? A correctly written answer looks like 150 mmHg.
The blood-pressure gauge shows 130 mmHg
